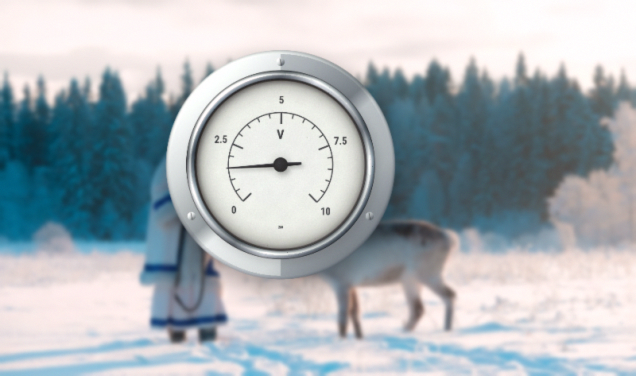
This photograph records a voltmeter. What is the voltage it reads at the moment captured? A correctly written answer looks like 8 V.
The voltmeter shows 1.5 V
